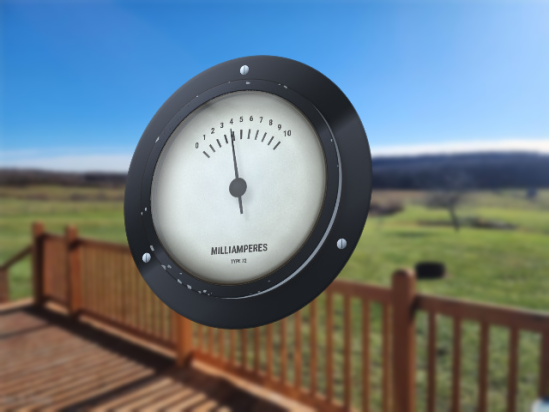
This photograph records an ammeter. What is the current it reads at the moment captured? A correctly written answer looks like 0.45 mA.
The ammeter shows 4 mA
